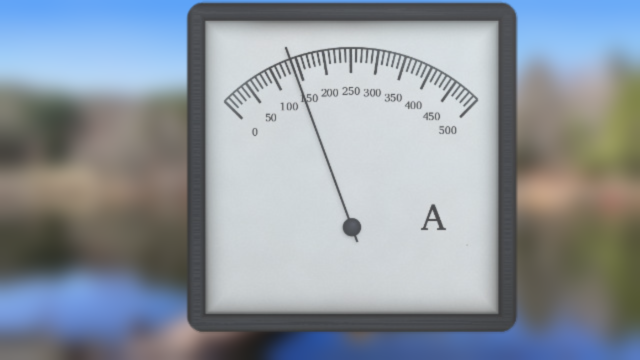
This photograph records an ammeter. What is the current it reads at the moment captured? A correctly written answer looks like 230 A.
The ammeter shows 140 A
